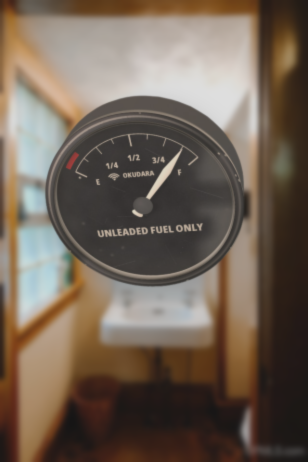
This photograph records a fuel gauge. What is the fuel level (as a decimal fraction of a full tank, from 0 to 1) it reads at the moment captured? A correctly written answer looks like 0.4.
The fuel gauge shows 0.875
